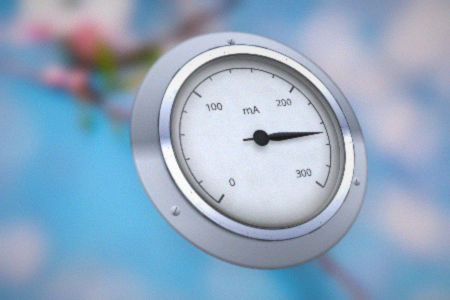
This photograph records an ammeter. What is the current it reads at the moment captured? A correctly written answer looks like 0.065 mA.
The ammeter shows 250 mA
